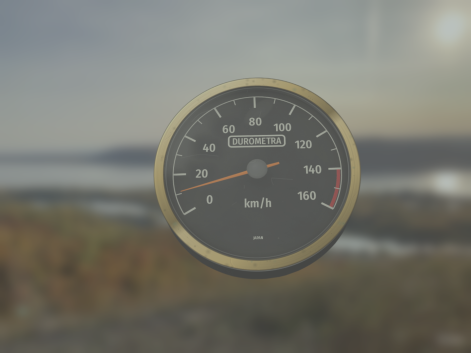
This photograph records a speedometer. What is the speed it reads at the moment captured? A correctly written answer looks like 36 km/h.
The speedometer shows 10 km/h
